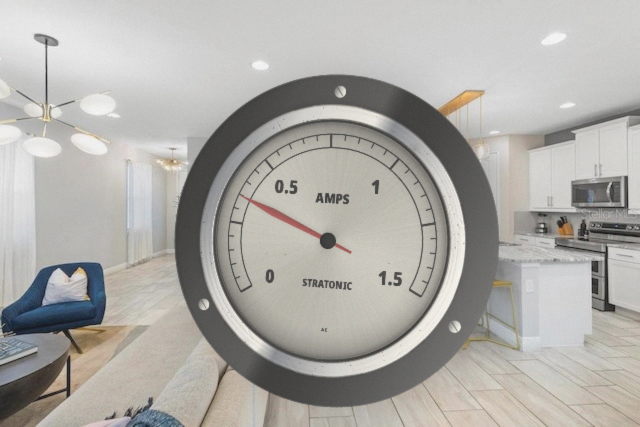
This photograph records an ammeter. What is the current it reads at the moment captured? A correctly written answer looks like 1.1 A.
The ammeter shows 0.35 A
